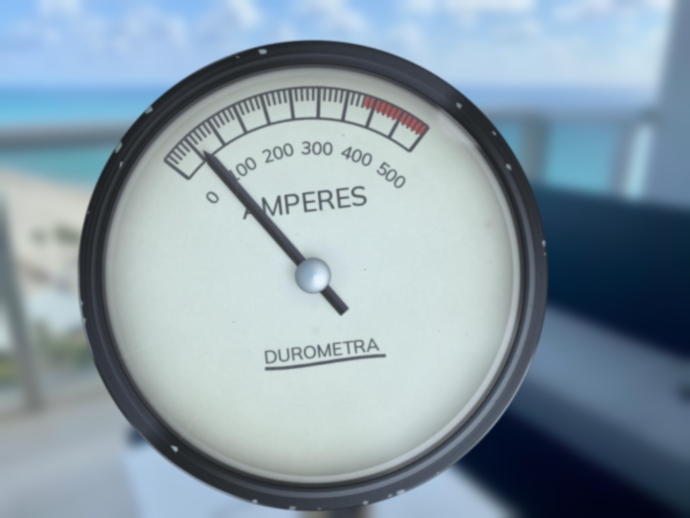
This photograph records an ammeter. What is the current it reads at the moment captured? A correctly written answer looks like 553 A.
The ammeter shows 60 A
